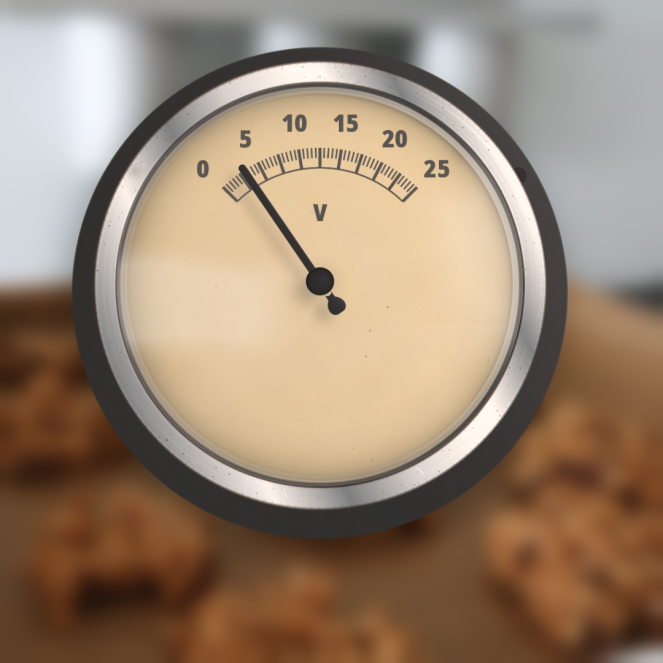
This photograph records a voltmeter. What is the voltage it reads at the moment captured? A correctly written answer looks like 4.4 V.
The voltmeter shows 3 V
